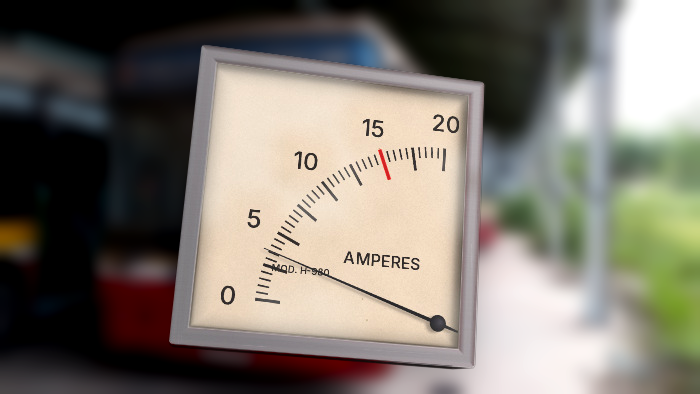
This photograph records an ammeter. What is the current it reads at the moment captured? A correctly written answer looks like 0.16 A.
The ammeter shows 3.5 A
